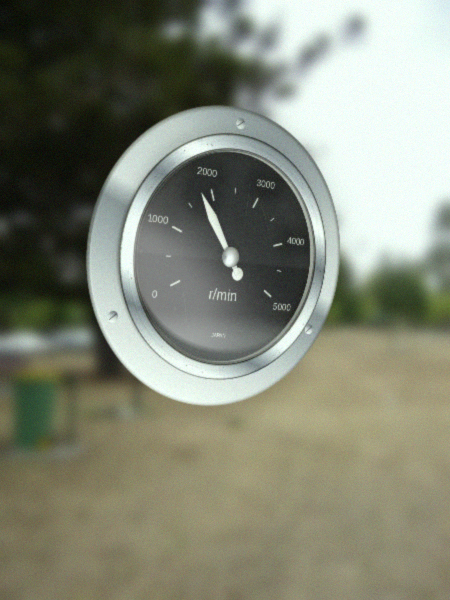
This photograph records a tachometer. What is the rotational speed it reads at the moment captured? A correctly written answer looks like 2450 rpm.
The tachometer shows 1750 rpm
